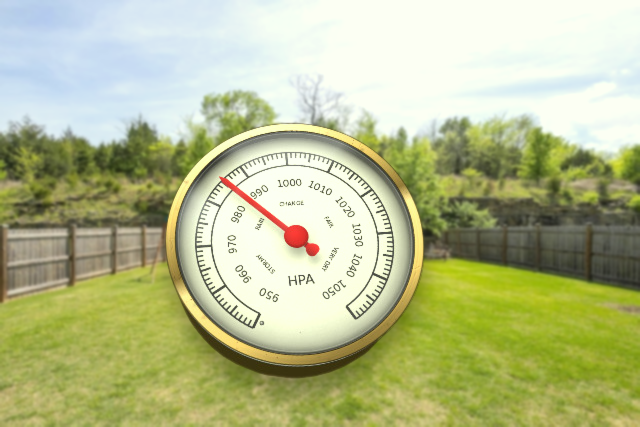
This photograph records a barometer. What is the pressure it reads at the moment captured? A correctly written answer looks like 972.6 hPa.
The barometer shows 985 hPa
